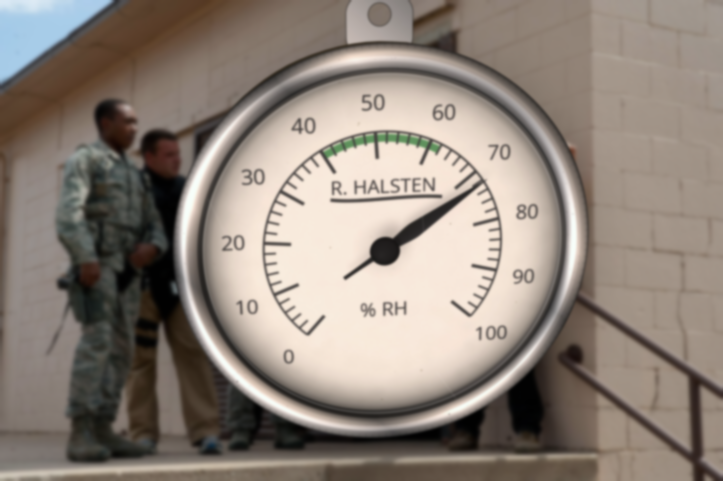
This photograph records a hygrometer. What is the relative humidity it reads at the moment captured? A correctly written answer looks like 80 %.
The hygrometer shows 72 %
